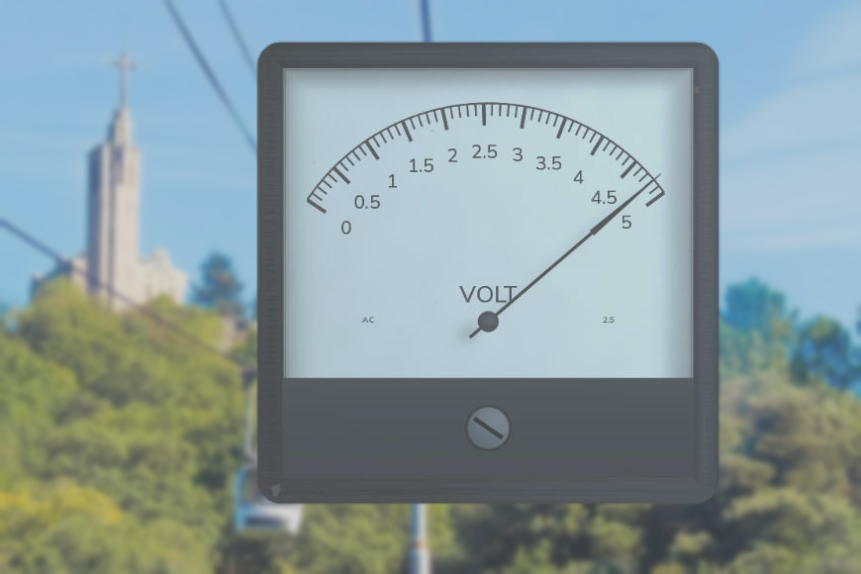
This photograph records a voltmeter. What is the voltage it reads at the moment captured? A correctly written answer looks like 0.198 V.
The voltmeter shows 4.8 V
